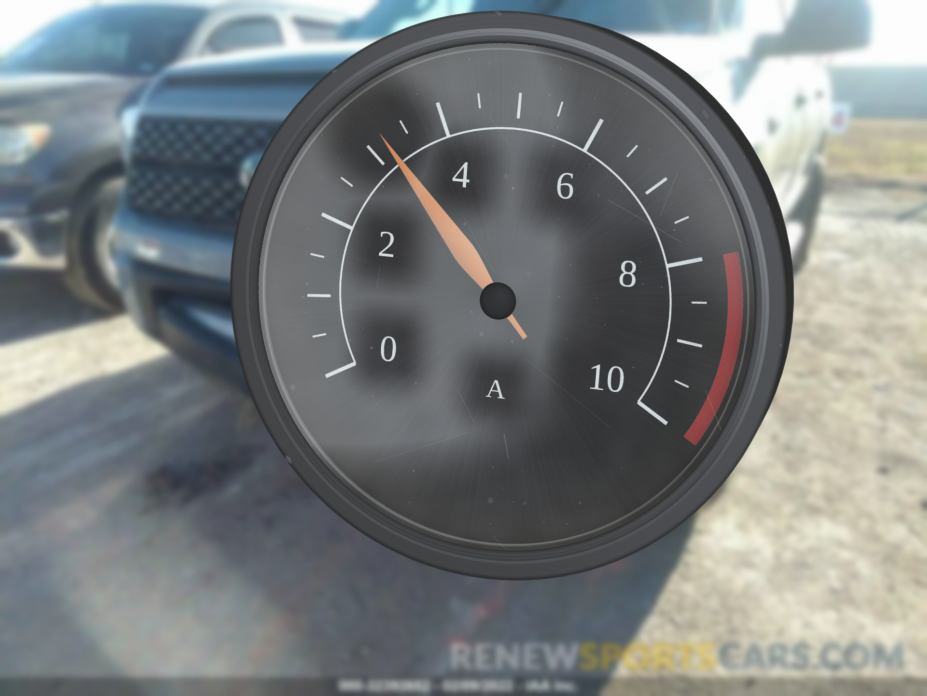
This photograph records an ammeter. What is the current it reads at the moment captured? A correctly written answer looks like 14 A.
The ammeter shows 3.25 A
